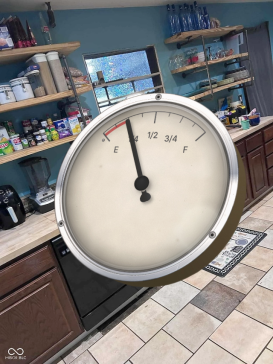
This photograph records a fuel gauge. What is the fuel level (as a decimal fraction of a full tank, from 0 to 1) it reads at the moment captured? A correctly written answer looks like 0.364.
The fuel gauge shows 0.25
